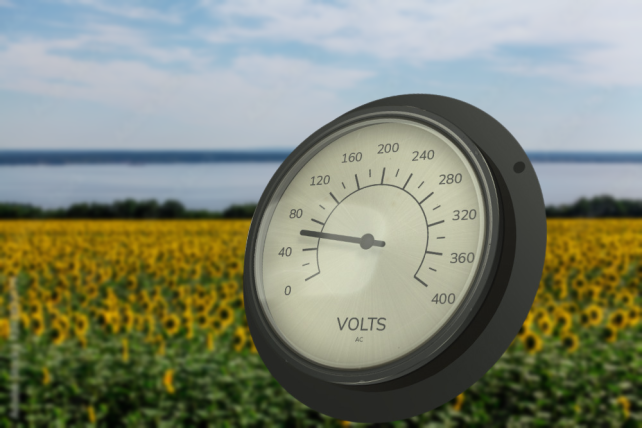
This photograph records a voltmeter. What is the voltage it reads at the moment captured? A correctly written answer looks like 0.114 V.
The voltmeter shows 60 V
